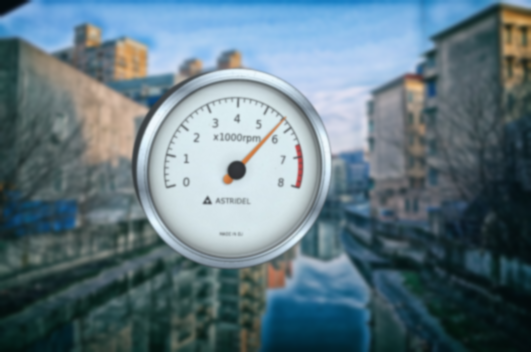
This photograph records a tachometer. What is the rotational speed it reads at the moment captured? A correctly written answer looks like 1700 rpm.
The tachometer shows 5600 rpm
